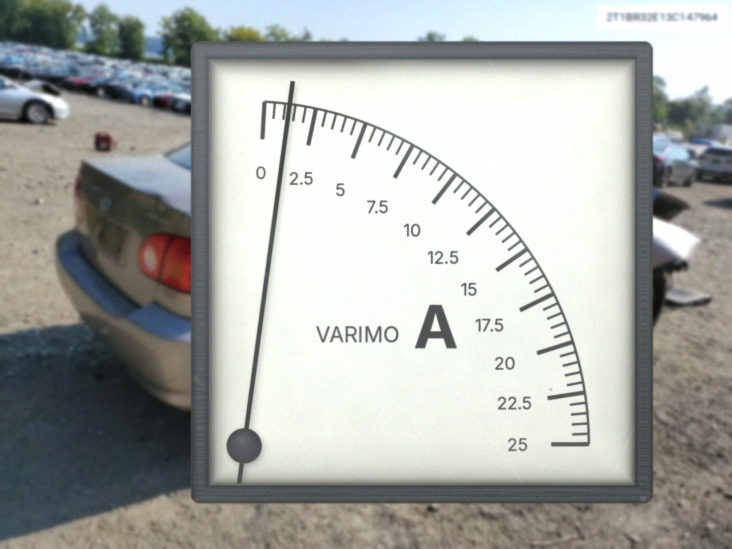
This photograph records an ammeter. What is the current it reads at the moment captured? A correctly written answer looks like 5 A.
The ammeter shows 1.25 A
